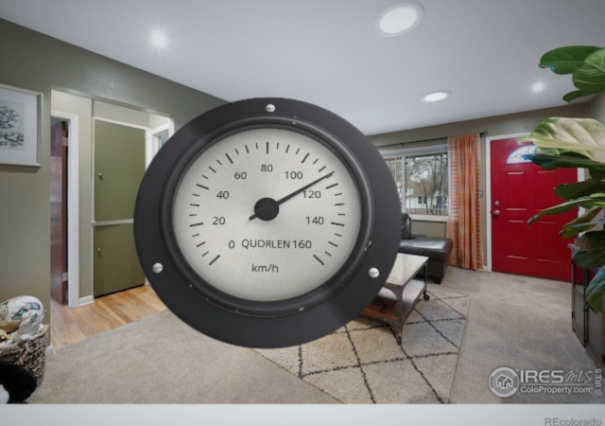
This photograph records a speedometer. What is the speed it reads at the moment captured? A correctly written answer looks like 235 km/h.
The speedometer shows 115 km/h
